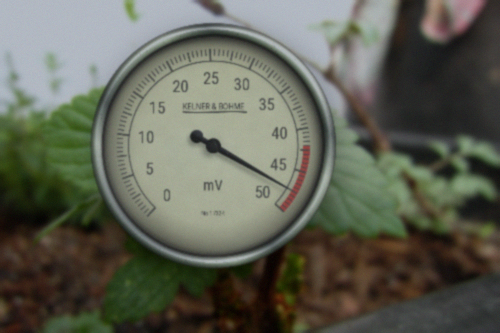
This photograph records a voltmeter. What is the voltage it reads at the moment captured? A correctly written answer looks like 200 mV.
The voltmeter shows 47.5 mV
